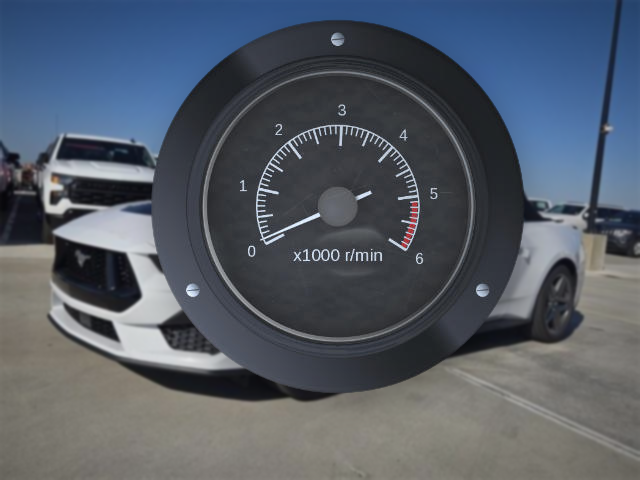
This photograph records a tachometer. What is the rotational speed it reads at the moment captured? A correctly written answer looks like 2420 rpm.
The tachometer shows 100 rpm
